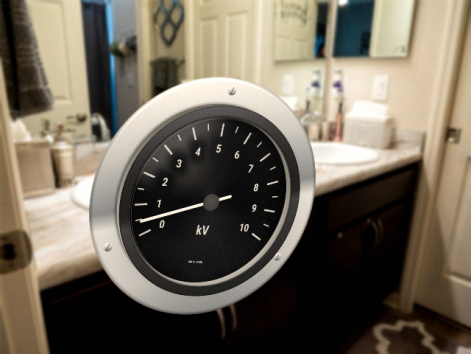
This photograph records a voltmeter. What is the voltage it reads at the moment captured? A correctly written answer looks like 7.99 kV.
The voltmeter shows 0.5 kV
